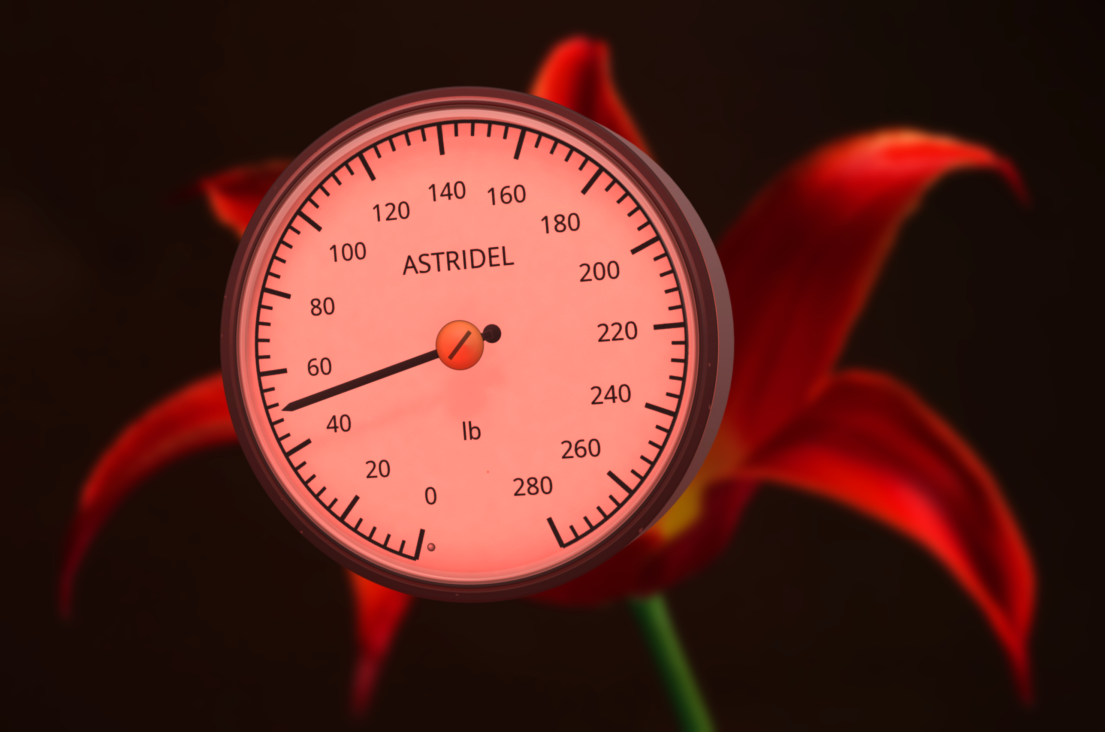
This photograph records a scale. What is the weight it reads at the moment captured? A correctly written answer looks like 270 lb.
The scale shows 50 lb
